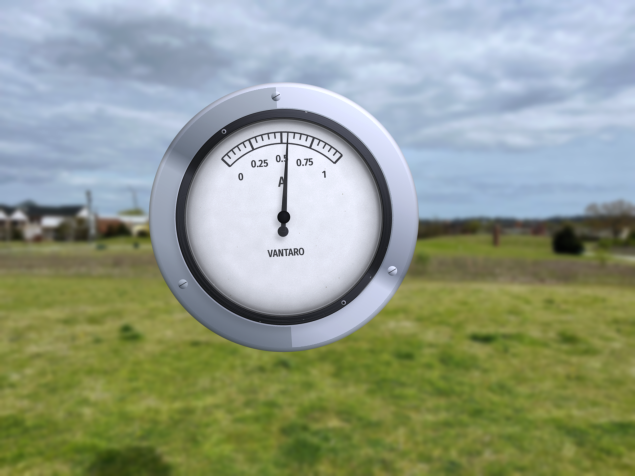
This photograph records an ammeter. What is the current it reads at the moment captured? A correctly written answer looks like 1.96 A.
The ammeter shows 0.55 A
